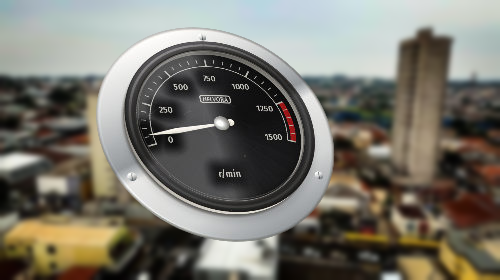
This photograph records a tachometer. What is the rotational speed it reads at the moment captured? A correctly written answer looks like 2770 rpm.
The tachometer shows 50 rpm
